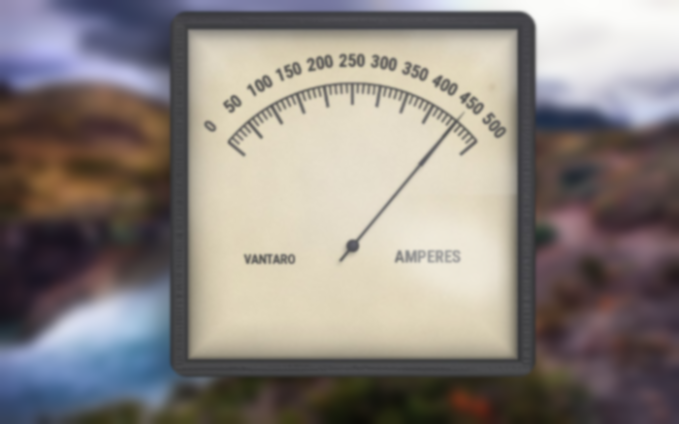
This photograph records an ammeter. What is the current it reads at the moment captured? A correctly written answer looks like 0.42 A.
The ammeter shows 450 A
